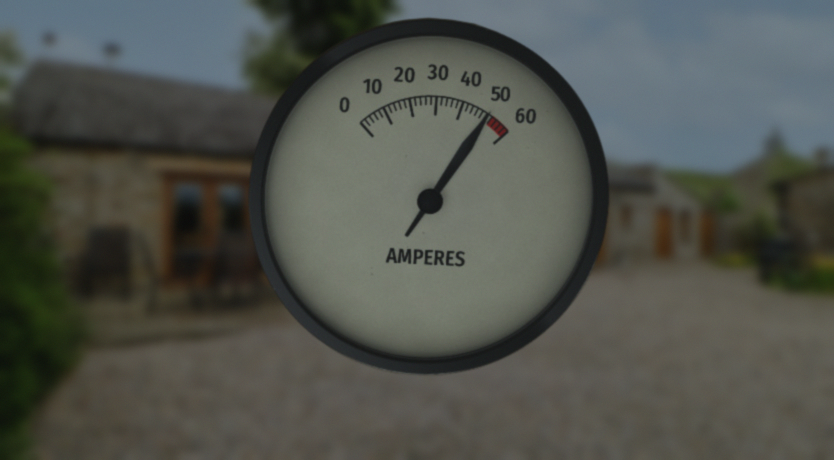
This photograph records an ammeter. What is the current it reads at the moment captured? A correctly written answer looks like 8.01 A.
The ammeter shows 50 A
